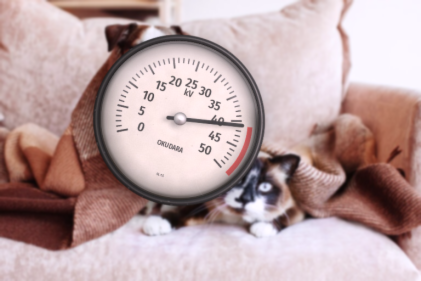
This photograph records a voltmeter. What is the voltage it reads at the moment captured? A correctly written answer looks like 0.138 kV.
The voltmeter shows 41 kV
